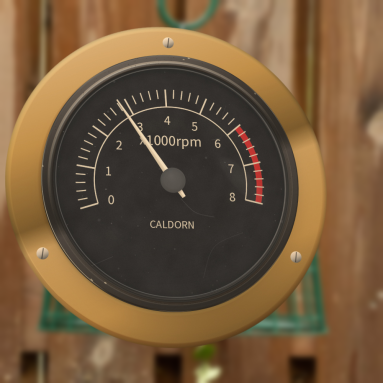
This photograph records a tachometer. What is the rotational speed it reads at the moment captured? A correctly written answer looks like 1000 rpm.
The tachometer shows 2800 rpm
